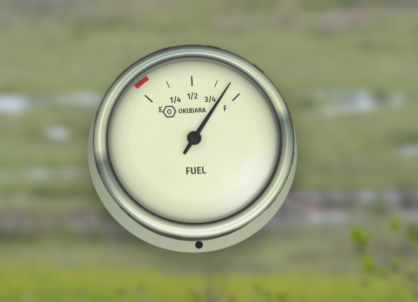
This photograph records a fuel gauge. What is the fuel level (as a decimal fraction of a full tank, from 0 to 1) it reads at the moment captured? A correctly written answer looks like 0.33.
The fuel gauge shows 0.875
